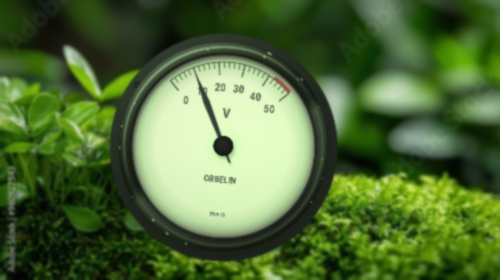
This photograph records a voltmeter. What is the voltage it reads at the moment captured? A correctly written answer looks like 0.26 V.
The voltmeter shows 10 V
